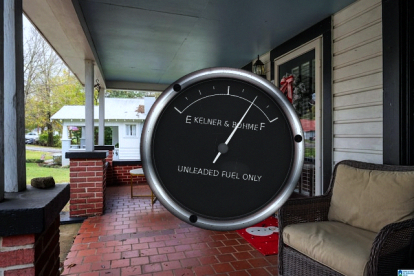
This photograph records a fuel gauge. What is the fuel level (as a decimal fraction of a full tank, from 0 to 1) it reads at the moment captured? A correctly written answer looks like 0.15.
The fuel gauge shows 0.75
